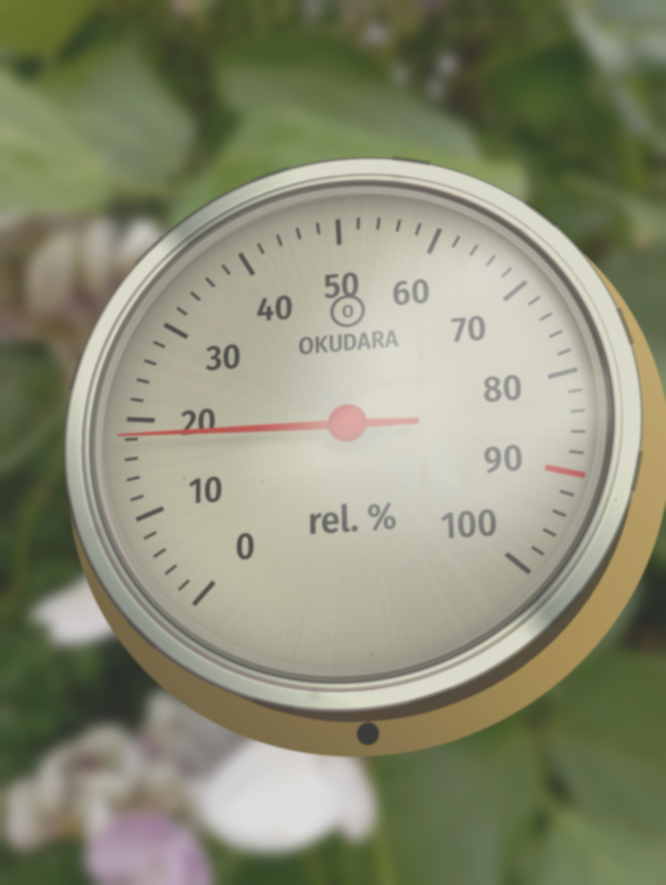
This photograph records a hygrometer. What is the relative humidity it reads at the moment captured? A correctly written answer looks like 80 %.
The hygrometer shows 18 %
